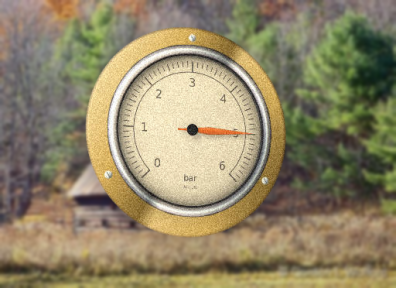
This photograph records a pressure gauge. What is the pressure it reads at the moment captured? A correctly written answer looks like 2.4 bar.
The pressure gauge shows 5 bar
